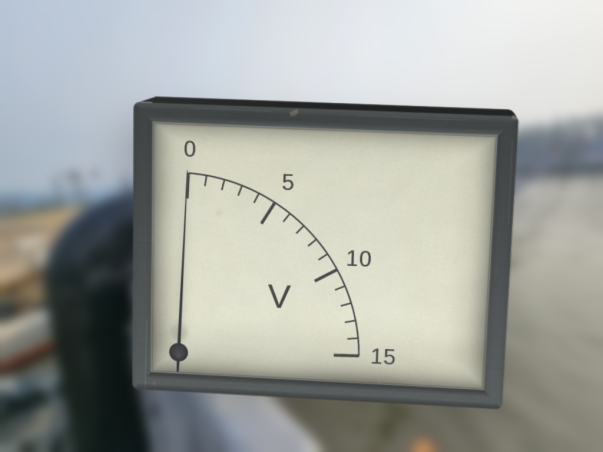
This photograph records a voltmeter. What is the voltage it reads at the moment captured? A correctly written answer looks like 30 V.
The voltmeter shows 0 V
